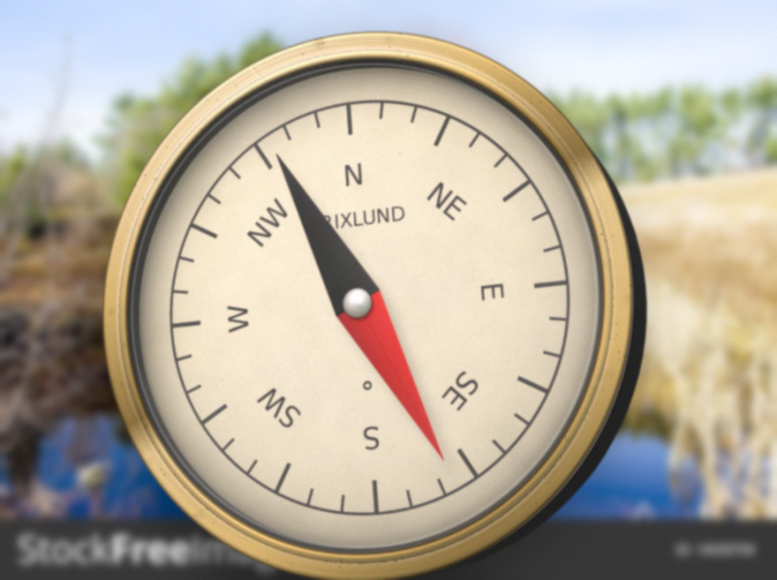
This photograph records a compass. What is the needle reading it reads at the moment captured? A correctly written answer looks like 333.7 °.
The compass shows 155 °
